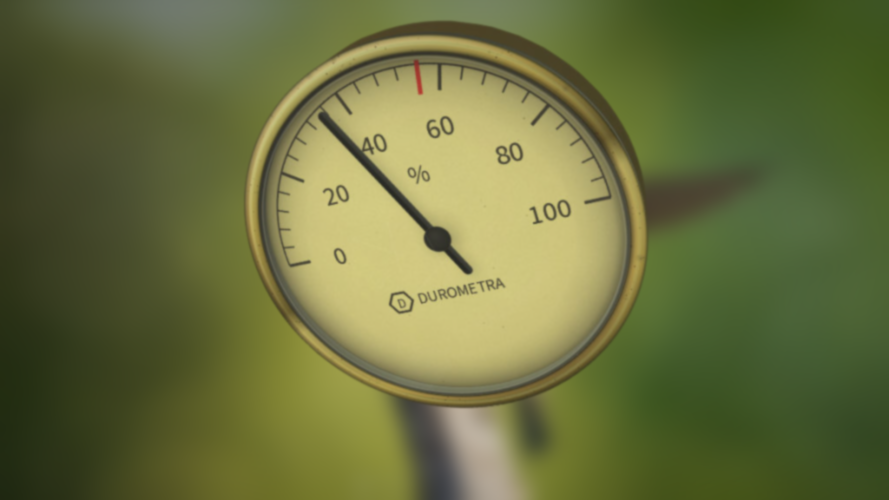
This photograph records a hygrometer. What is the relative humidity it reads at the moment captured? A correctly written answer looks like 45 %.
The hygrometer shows 36 %
